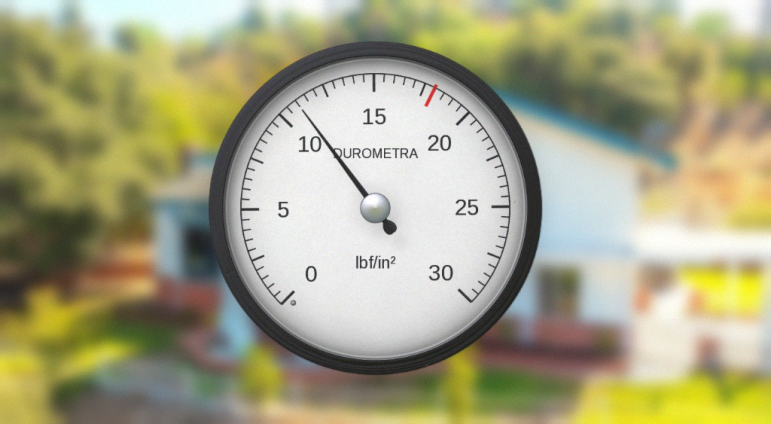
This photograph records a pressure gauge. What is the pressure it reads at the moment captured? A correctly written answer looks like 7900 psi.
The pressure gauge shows 11 psi
